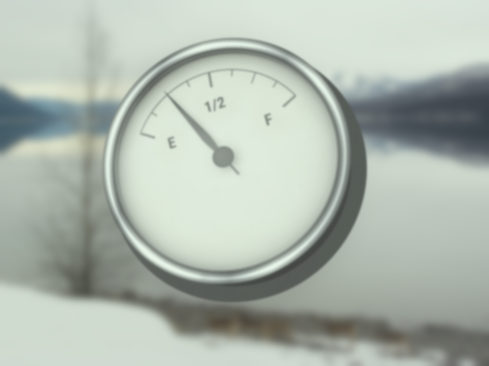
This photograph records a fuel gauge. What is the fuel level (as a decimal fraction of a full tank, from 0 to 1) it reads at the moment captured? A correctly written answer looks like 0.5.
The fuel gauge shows 0.25
